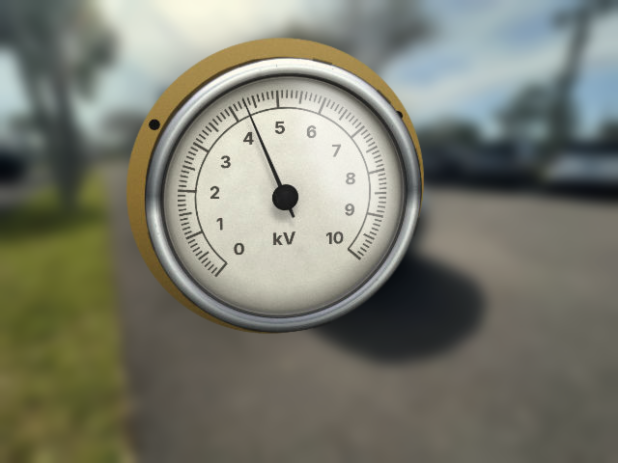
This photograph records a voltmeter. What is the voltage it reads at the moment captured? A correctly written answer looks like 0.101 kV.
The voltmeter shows 4.3 kV
